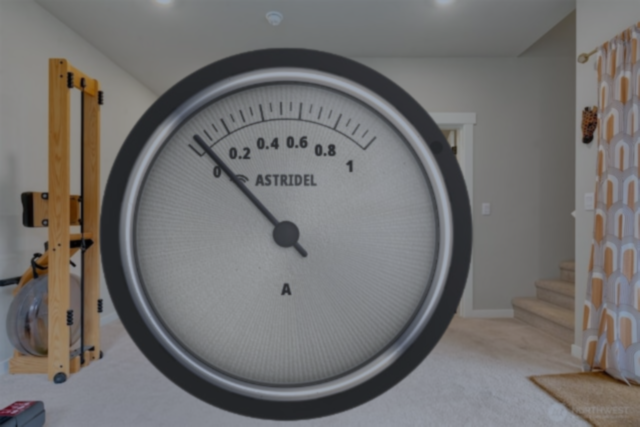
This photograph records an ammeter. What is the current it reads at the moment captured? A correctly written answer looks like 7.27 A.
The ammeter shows 0.05 A
